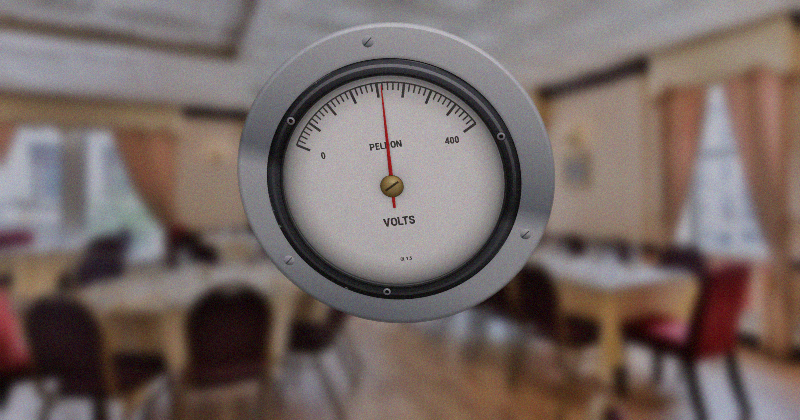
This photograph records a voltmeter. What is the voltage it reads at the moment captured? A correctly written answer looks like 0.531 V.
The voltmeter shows 210 V
